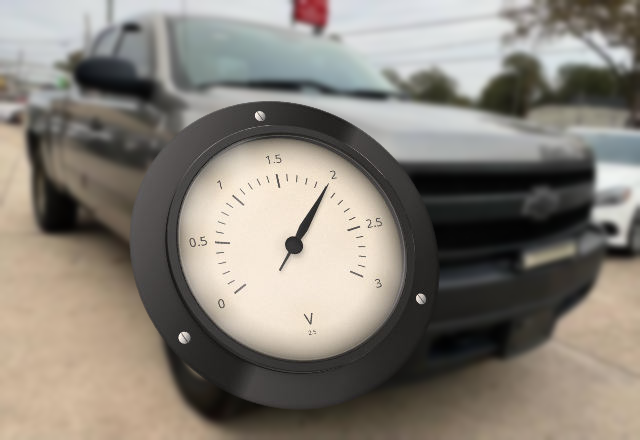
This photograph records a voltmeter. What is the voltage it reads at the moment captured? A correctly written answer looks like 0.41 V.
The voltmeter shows 2 V
